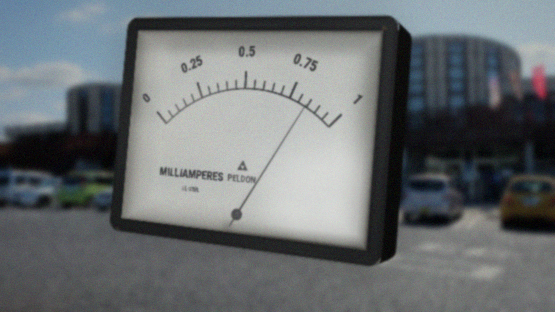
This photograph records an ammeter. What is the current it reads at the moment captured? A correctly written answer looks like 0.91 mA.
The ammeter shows 0.85 mA
